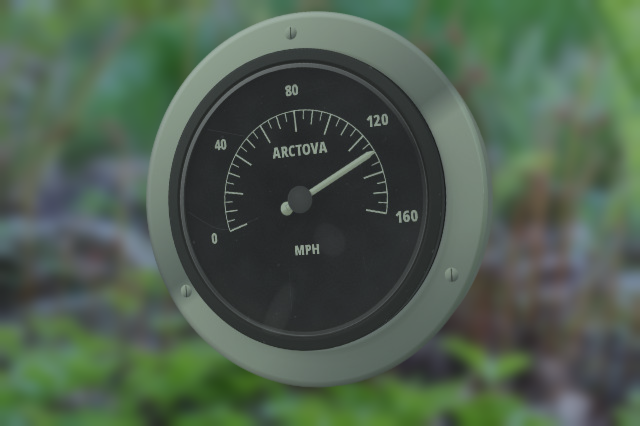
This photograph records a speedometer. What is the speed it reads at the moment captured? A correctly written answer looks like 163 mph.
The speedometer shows 130 mph
